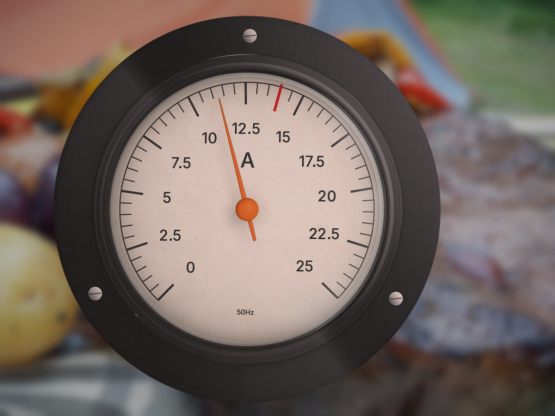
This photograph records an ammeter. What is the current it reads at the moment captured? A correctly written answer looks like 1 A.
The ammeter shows 11.25 A
